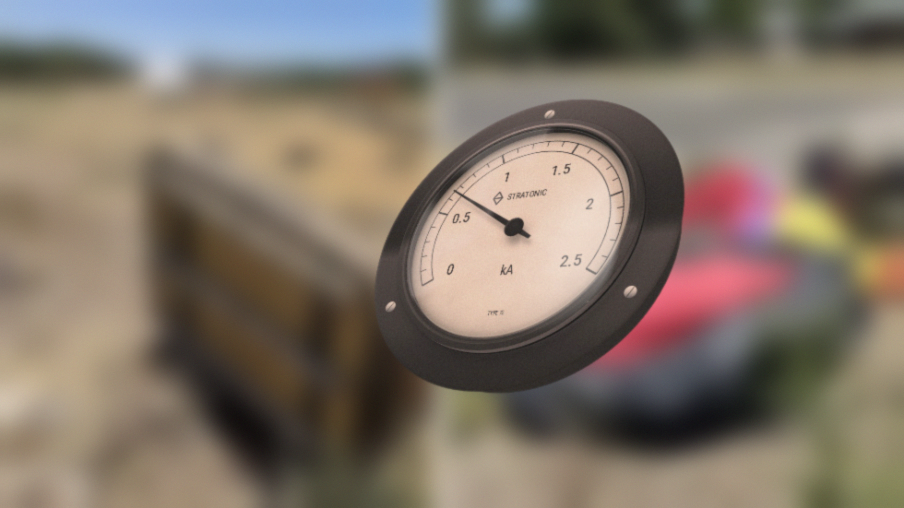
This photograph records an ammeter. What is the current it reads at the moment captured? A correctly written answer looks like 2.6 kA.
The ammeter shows 0.65 kA
